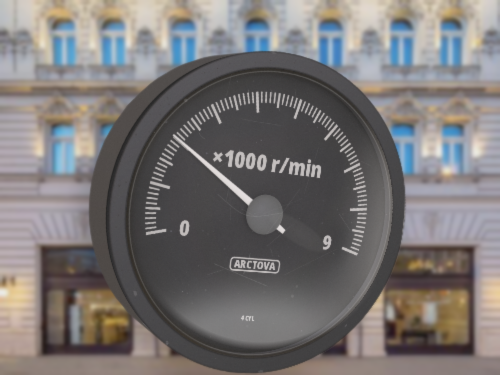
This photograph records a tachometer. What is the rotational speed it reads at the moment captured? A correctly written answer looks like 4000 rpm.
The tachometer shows 2000 rpm
